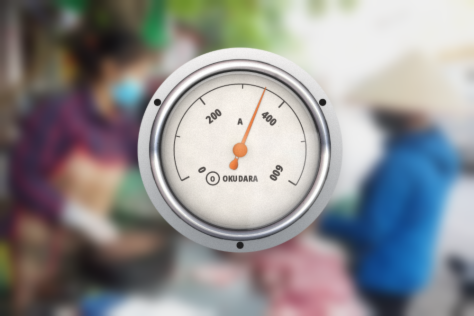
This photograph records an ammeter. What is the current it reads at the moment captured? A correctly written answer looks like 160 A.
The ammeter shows 350 A
